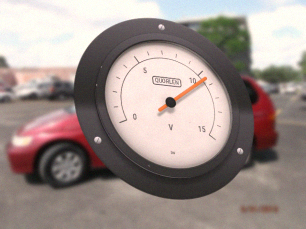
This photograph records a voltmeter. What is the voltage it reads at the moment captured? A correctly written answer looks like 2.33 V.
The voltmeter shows 10.5 V
